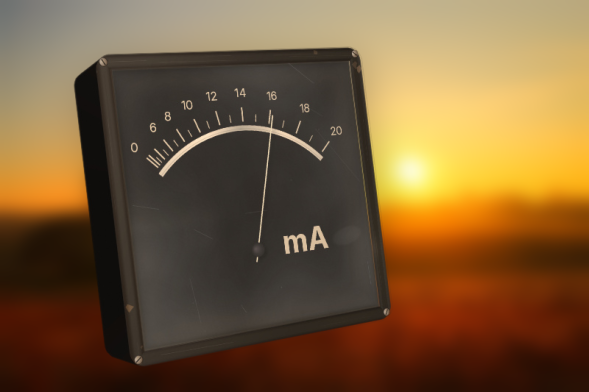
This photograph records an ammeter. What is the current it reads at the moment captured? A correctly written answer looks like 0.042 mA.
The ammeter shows 16 mA
